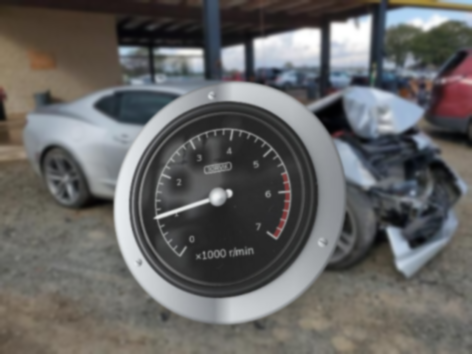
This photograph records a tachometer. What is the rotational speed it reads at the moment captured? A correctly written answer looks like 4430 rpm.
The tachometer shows 1000 rpm
